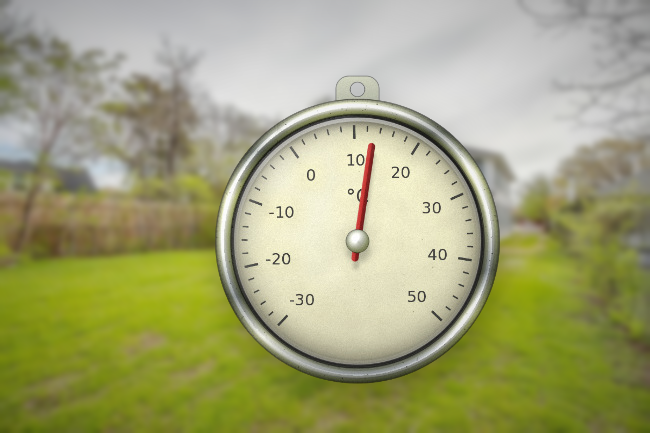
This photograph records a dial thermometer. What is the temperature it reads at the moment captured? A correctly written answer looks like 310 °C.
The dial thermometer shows 13 °C
